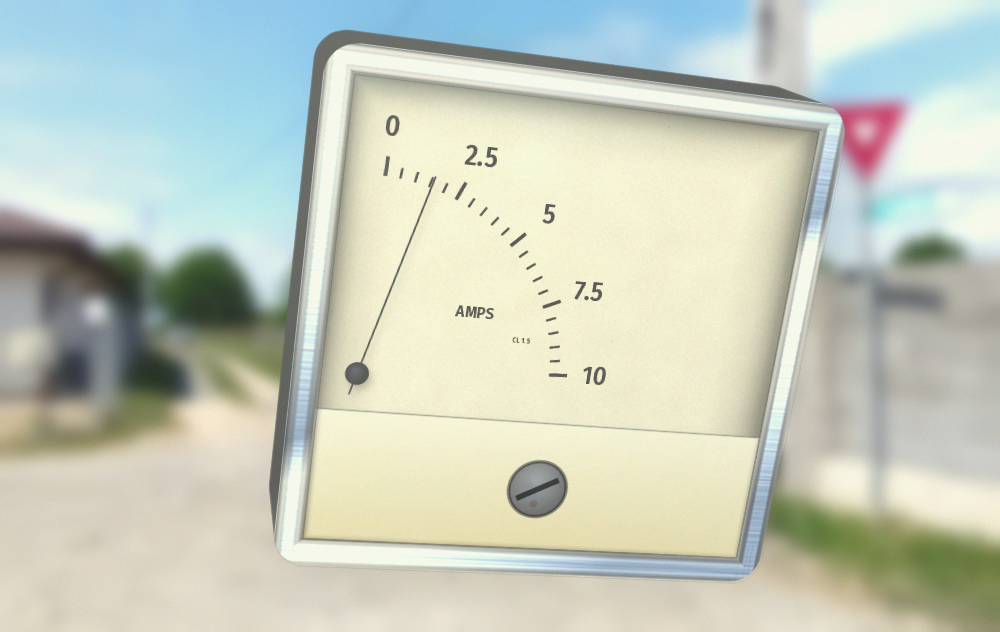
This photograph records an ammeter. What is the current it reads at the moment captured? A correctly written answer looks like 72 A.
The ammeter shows 1.5 A
